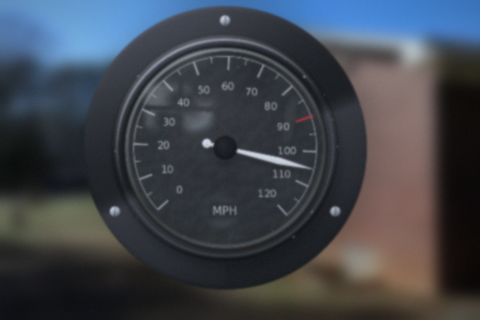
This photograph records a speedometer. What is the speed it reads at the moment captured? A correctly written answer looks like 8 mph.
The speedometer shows 105 mph
